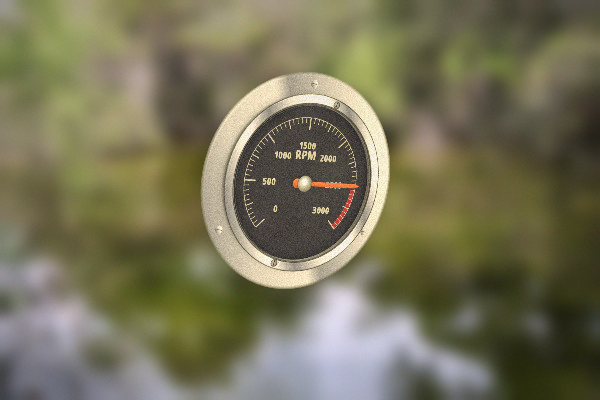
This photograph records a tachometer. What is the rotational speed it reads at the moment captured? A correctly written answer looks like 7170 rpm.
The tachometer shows 2500 rpm
